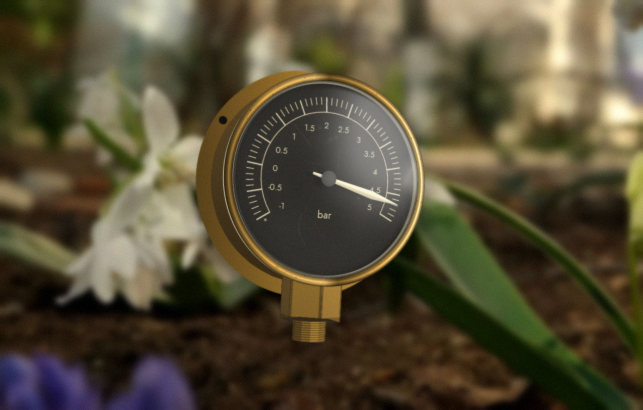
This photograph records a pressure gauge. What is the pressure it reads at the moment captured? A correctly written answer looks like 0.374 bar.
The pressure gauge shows 4.7 bar
